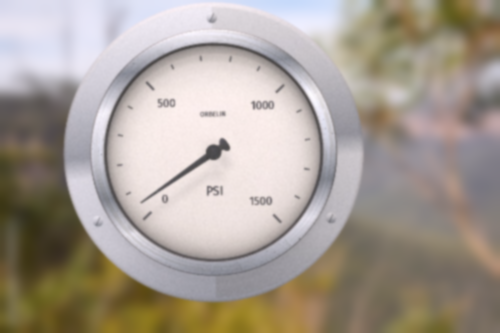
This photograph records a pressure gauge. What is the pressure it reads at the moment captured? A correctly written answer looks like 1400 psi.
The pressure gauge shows 50 psi
